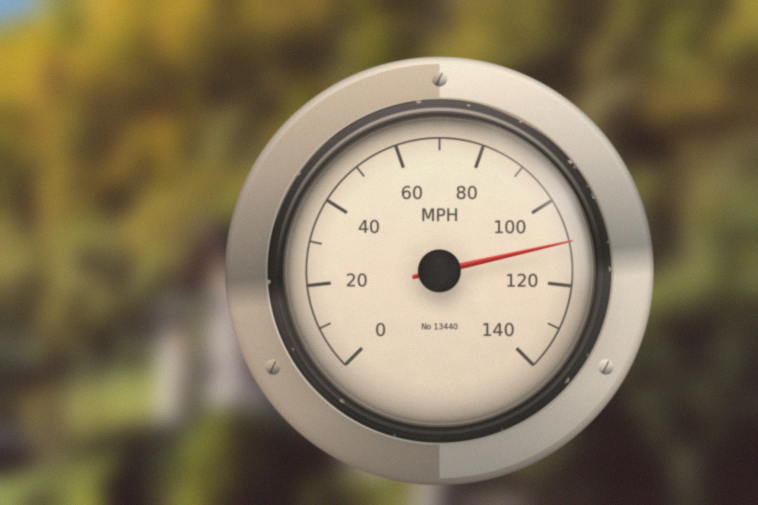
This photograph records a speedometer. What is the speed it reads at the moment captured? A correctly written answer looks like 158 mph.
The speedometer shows 110 mph
